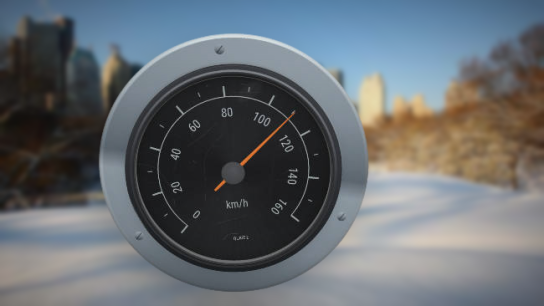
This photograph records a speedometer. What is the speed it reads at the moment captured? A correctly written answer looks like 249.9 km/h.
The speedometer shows 110 km/h
